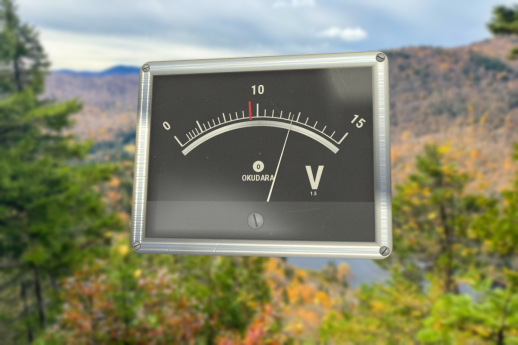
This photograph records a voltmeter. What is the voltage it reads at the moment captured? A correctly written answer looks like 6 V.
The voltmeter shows 12.25 V
